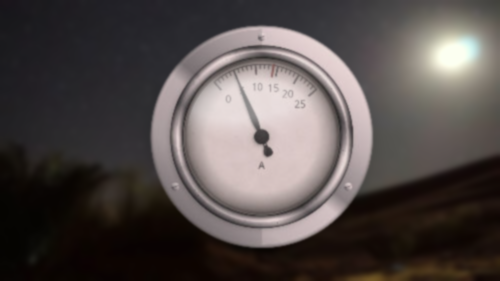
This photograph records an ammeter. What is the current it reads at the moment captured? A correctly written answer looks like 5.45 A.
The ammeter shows 5 A
